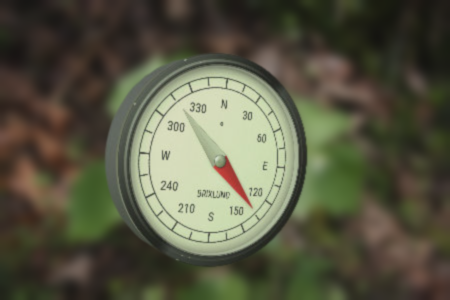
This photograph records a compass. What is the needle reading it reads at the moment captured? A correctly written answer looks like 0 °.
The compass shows 135 °
